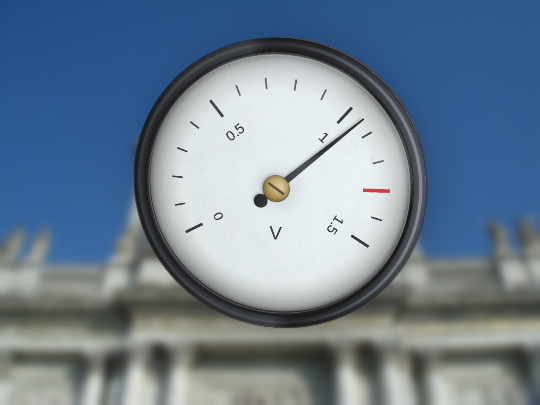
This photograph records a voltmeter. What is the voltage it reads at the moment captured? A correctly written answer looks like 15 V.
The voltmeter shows 1.05 V
